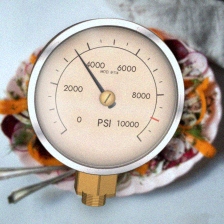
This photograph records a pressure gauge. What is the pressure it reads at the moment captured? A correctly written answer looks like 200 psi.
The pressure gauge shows 3500 psi
